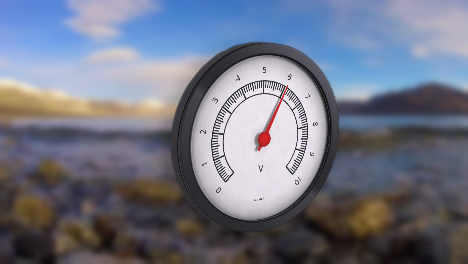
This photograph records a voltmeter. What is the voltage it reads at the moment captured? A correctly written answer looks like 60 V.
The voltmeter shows 6 V
